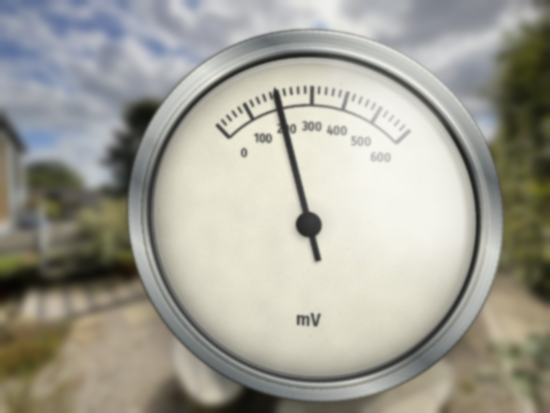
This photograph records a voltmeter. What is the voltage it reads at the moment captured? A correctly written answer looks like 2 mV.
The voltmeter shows 200 mV
